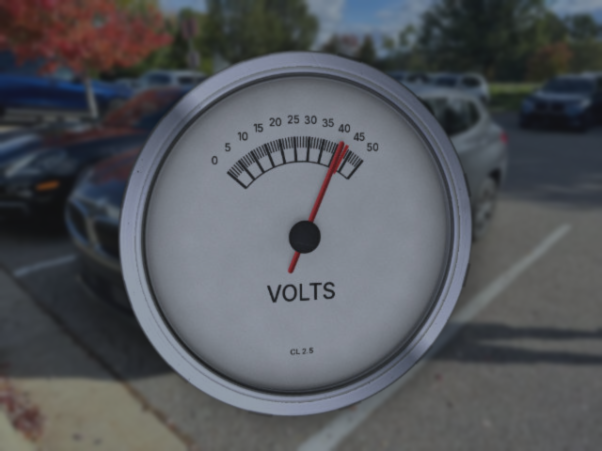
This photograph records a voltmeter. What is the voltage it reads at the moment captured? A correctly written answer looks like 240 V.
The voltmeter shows 40 V
